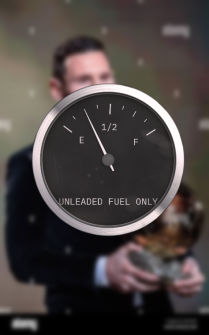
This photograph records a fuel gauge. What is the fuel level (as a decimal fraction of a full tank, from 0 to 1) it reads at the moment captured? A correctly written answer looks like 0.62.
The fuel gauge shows 0.25
